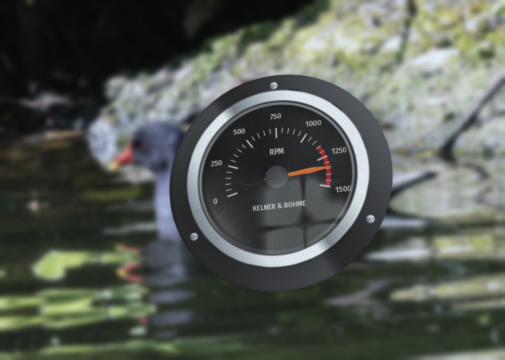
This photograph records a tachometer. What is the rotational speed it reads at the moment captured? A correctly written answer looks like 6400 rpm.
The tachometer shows 1350 rpm
